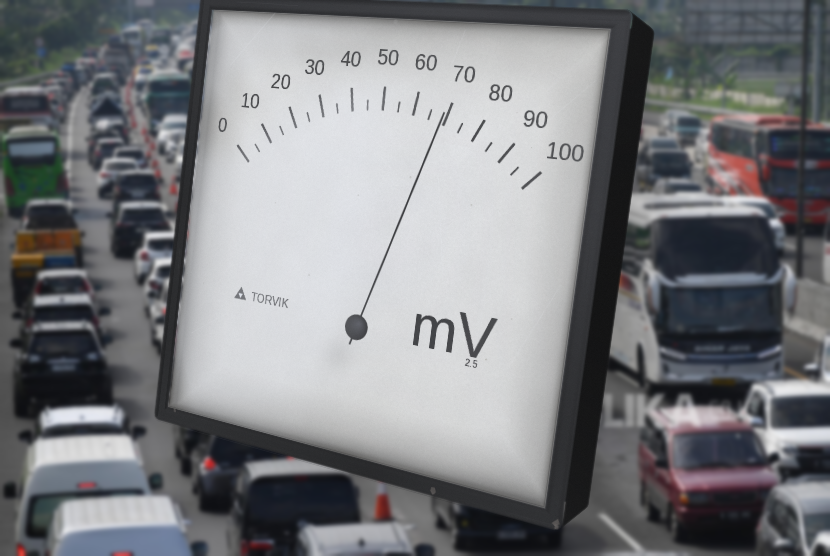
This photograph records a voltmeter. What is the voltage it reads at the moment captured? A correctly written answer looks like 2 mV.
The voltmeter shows 70 mV
